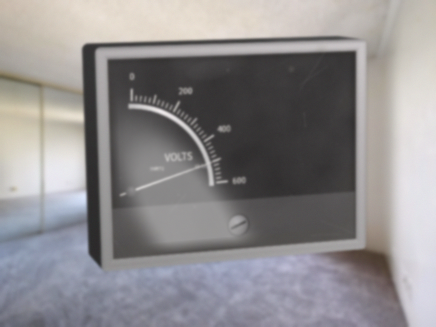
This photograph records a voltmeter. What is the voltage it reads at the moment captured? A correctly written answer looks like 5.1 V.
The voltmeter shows 500 V
